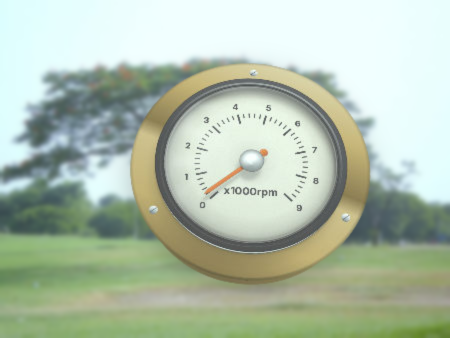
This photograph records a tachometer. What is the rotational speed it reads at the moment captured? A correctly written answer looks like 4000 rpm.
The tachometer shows 200 rpm
